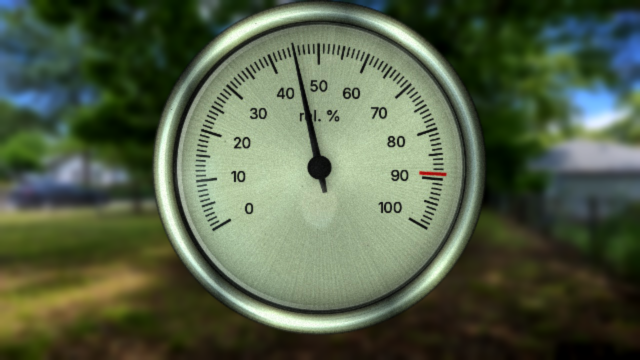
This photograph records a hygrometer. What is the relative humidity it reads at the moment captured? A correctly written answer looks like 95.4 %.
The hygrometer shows 45 %
